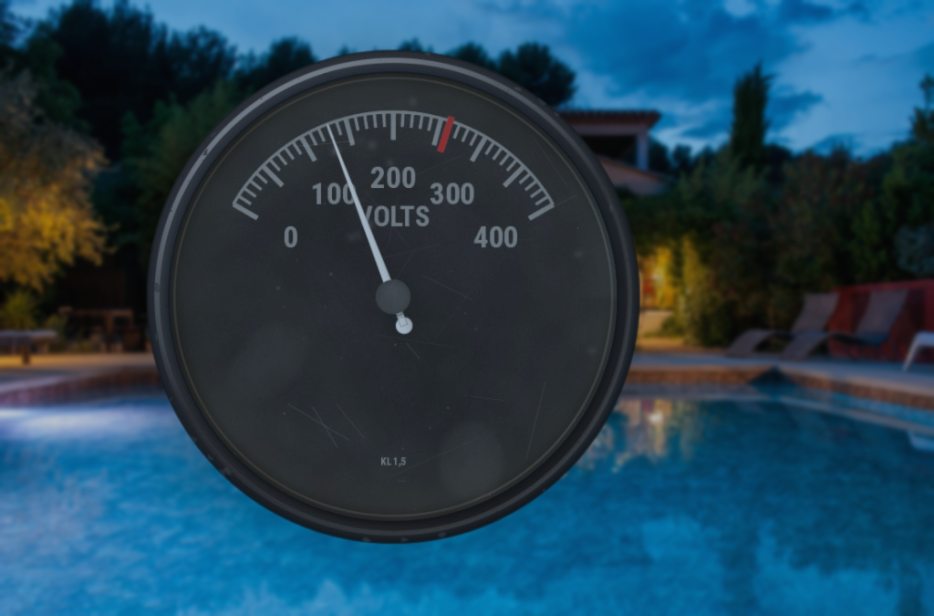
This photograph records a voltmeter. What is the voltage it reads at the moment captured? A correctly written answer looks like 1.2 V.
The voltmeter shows 130 V
